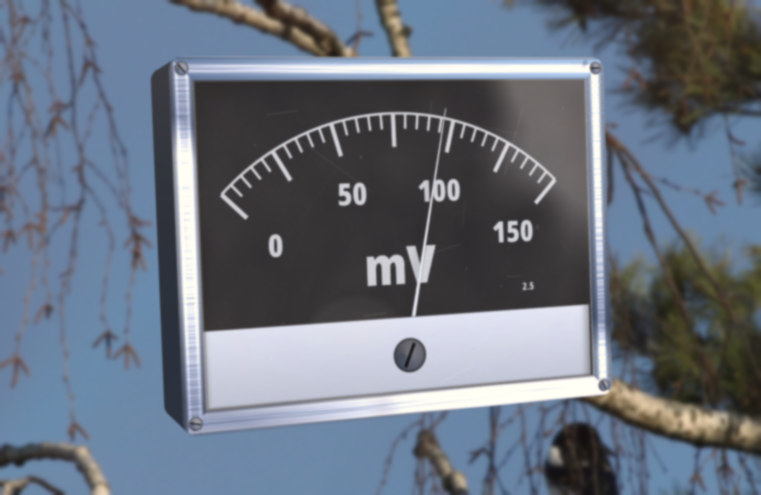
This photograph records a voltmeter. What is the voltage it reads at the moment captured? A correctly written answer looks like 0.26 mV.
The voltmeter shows 95 mV
